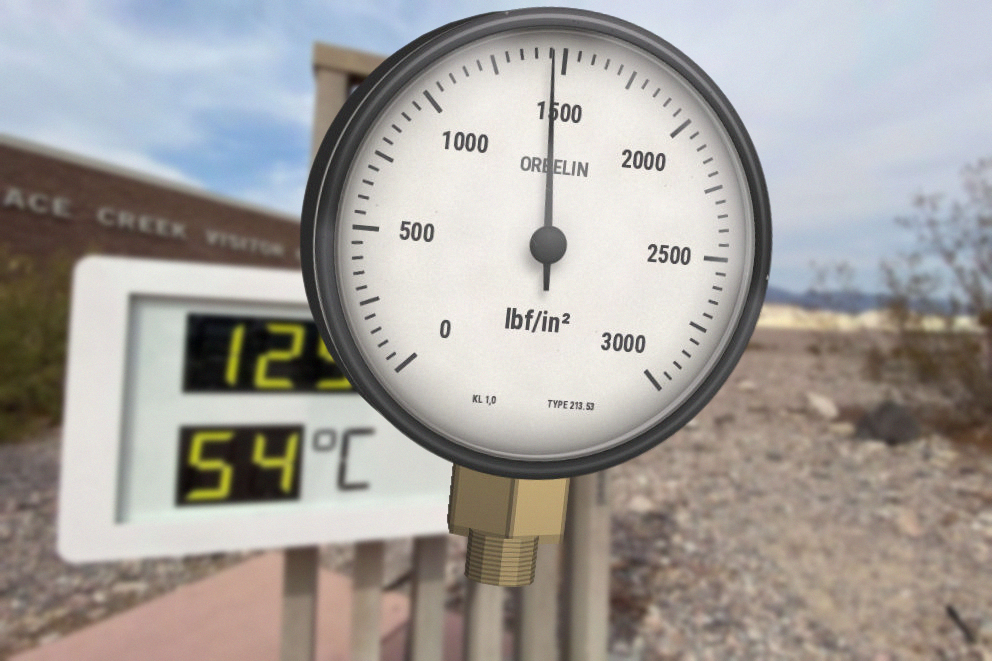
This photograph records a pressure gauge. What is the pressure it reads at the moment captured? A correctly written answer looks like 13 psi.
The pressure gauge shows 1450 psi
